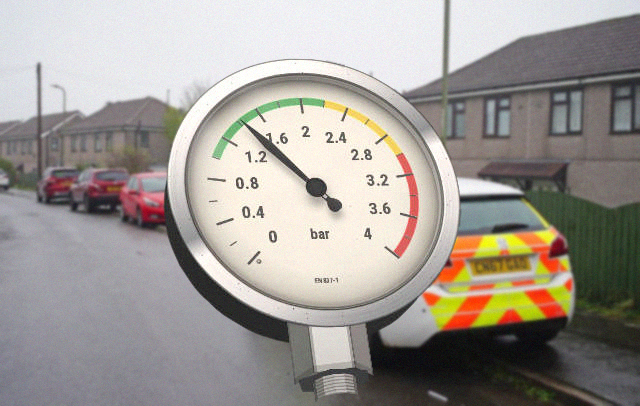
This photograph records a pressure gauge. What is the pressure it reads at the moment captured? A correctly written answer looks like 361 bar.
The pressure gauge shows 1.4 bar
